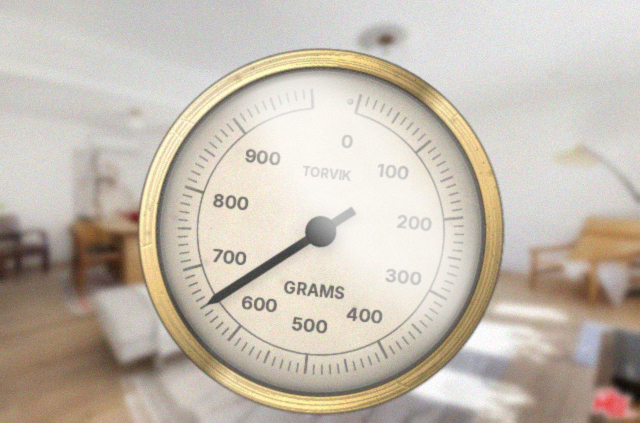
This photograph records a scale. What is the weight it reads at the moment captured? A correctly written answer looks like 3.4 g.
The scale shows 650 g
